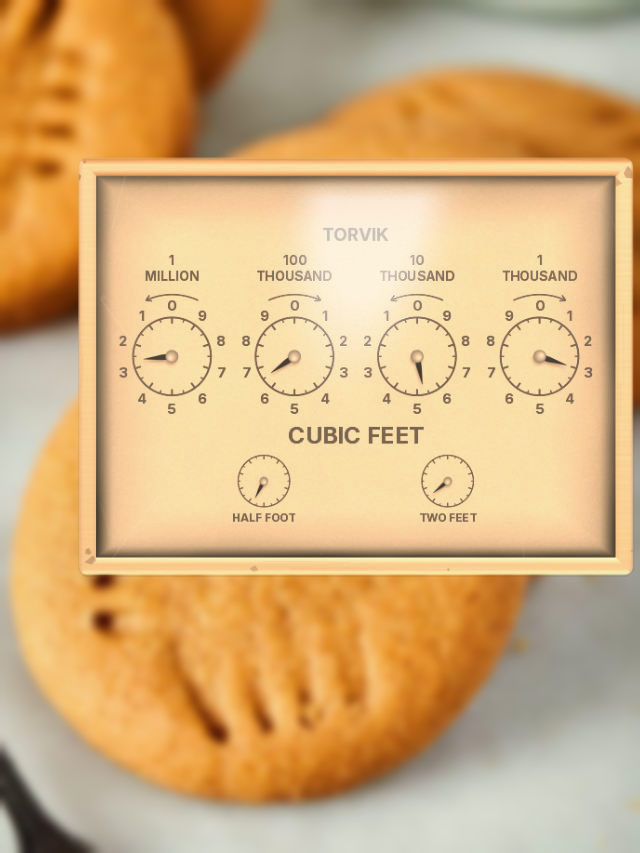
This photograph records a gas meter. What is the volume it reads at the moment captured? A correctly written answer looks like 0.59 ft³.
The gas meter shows 265300 ft³
